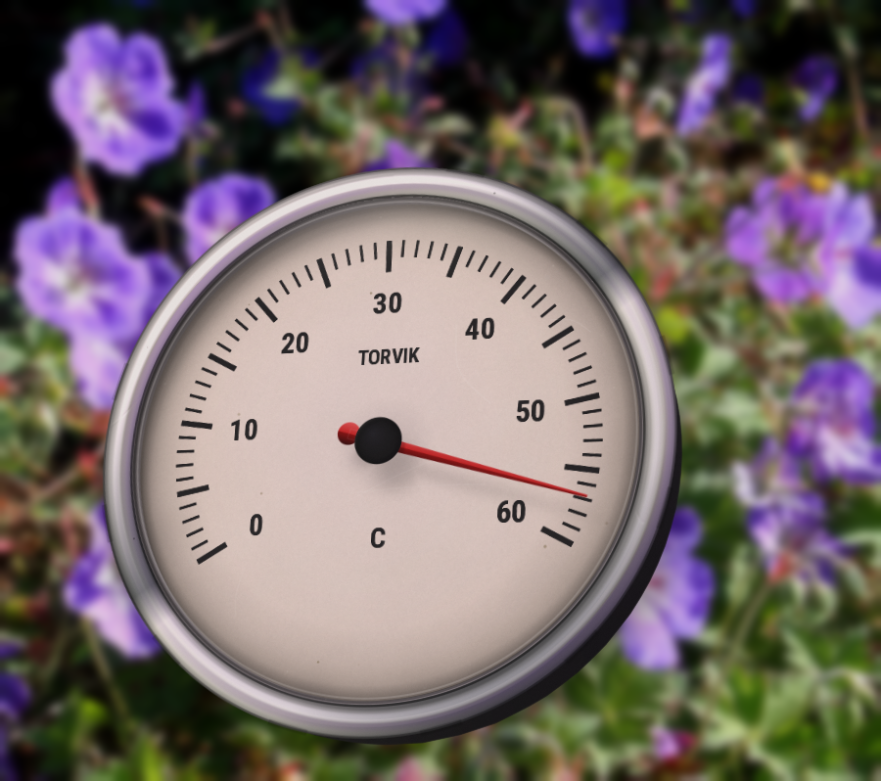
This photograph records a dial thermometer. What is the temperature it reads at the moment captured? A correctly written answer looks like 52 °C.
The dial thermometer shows 57 °C
